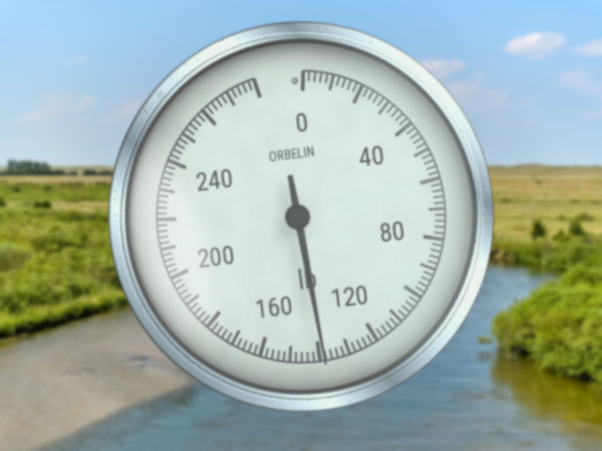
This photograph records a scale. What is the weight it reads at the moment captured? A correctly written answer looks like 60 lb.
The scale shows 138 lb
